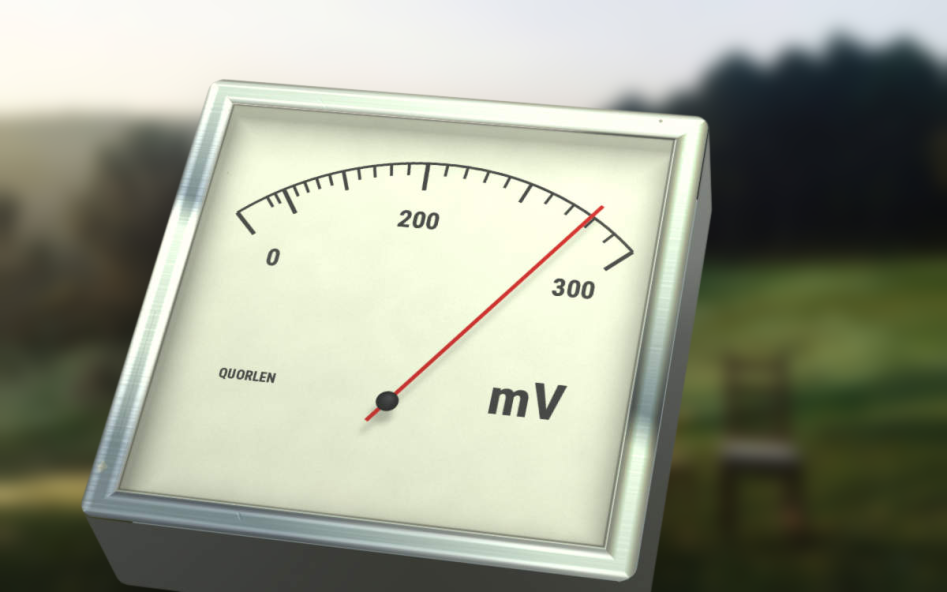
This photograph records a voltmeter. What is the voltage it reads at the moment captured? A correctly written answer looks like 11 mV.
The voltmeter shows 280 mV
